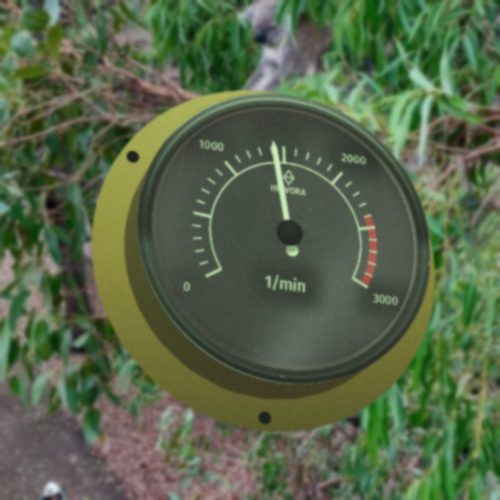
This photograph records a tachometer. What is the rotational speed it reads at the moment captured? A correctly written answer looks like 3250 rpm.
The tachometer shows 1400 rpm
